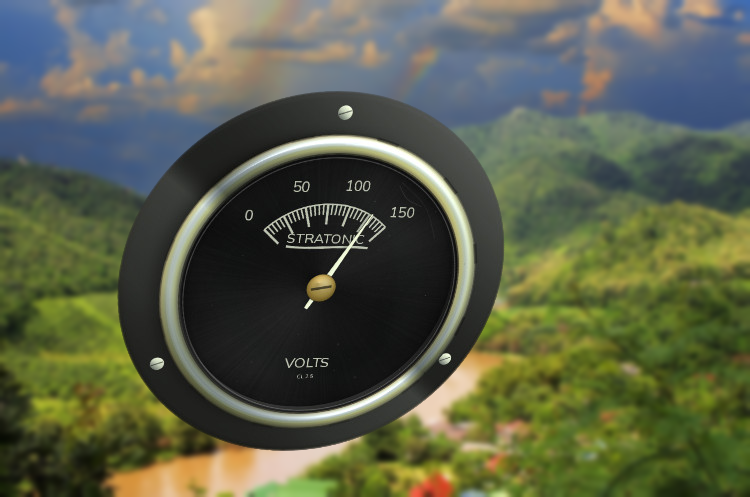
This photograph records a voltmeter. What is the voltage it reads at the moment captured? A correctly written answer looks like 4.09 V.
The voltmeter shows 125 V
